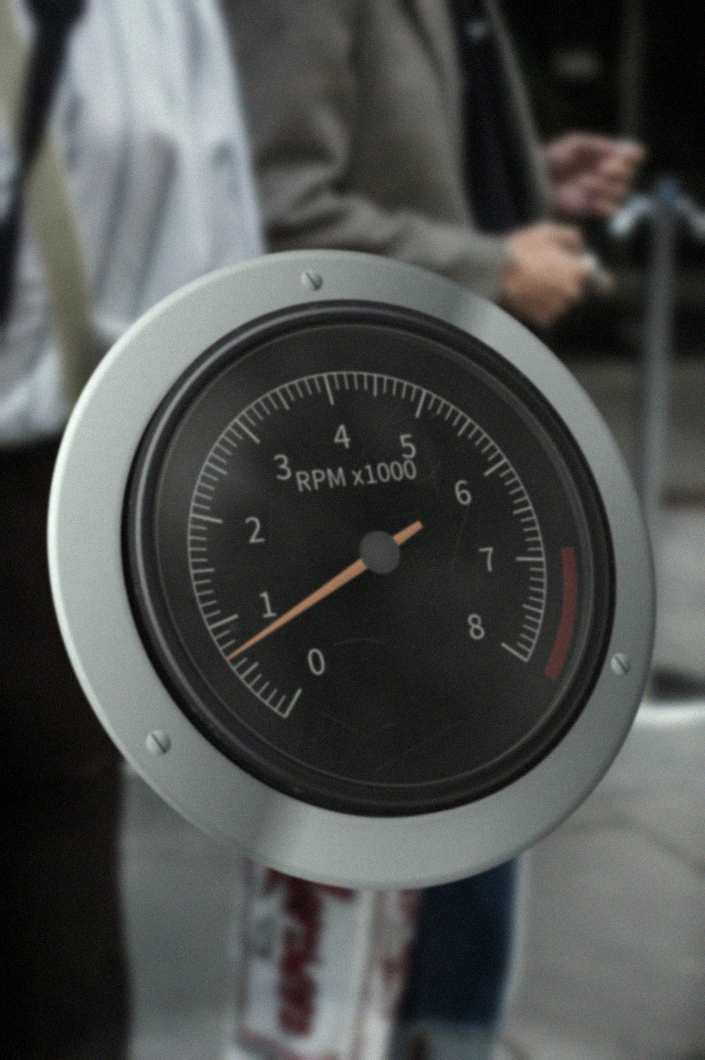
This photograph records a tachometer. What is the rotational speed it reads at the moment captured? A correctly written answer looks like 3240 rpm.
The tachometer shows 700 rpm
